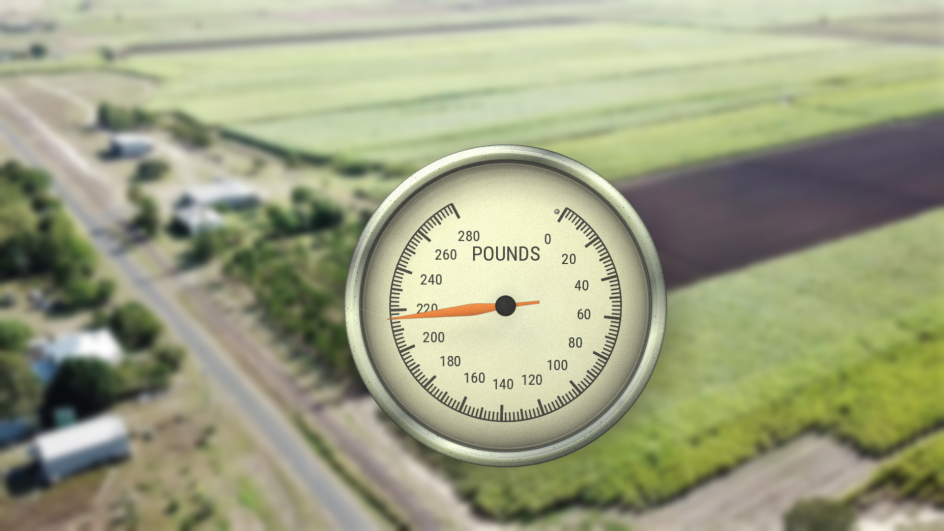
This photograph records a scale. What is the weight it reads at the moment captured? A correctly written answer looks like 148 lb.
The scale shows 216 lb
